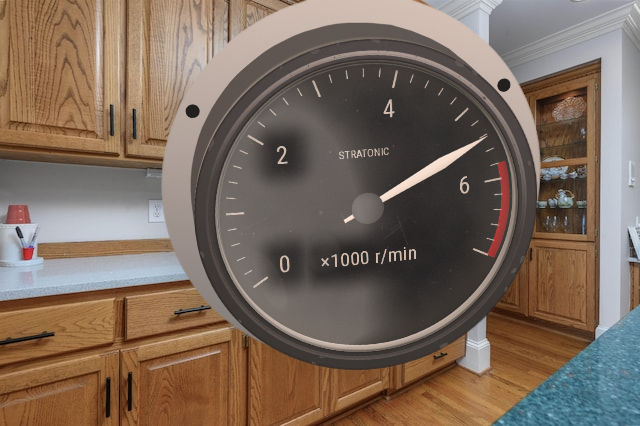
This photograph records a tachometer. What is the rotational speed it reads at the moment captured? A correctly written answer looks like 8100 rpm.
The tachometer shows 5400 rpm
